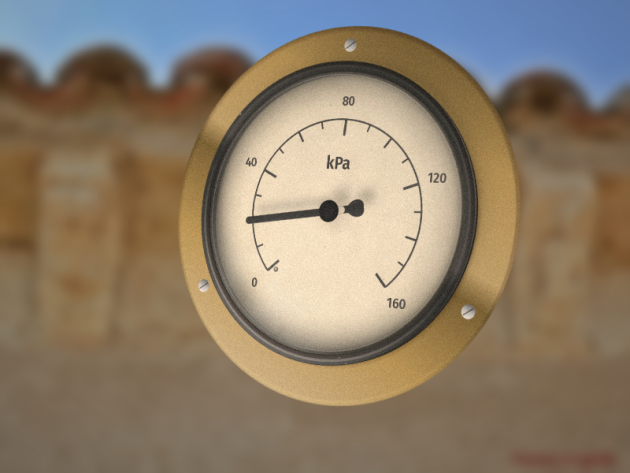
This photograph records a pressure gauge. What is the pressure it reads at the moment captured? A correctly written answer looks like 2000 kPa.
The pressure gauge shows 20 kPa
